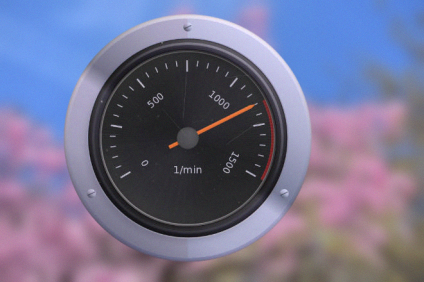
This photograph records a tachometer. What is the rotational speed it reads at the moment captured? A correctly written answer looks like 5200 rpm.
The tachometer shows 1150 rpm
